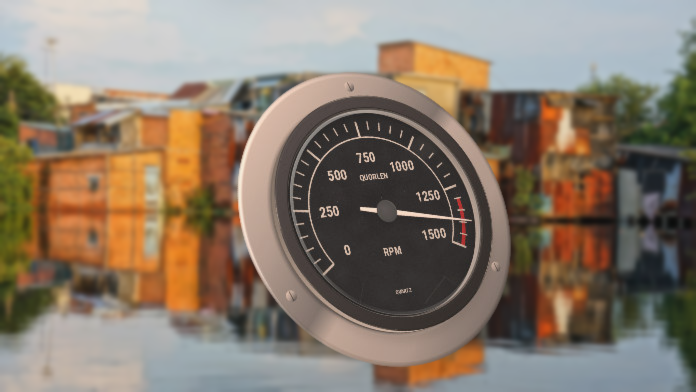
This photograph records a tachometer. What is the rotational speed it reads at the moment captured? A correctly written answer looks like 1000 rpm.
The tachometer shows 1400 rpm
